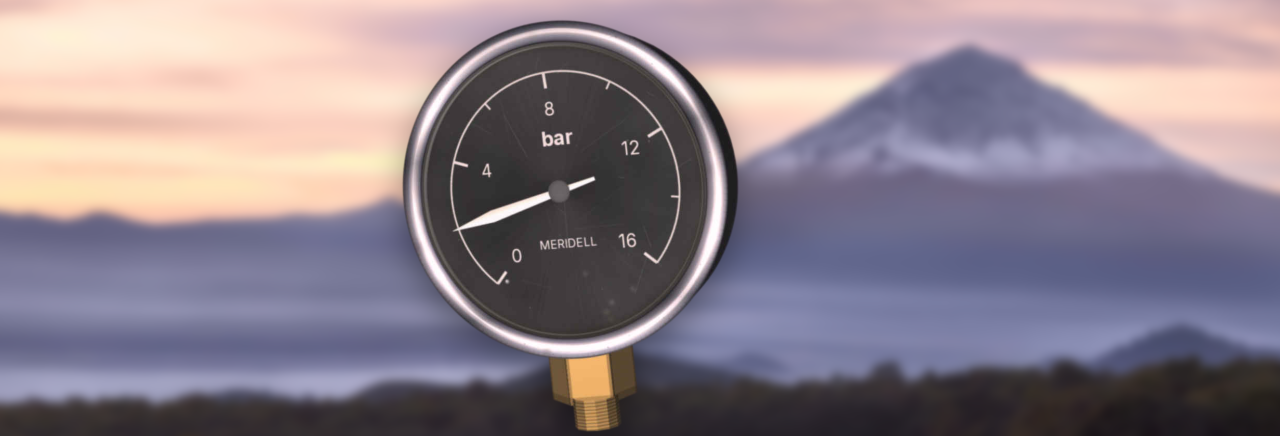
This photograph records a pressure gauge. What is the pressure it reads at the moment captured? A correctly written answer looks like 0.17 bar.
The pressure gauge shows 2 bar
